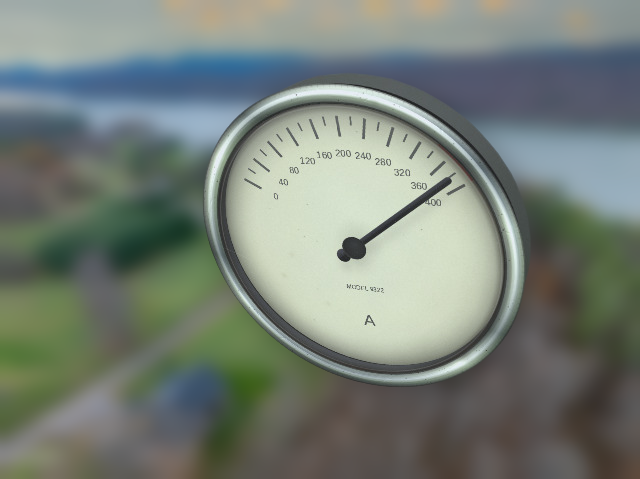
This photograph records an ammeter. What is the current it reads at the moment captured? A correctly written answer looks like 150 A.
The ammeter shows 380 A
